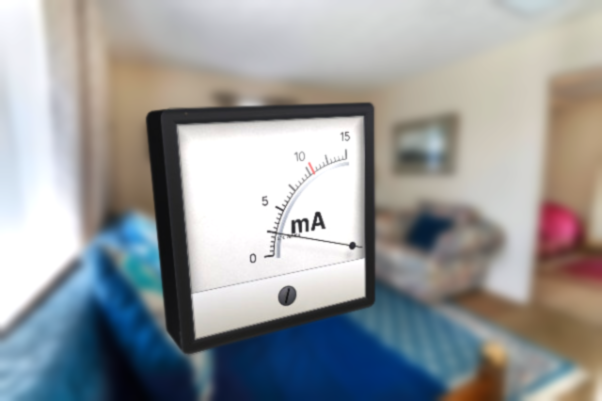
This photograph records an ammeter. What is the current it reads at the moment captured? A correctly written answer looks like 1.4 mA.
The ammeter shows 2.5 mA
